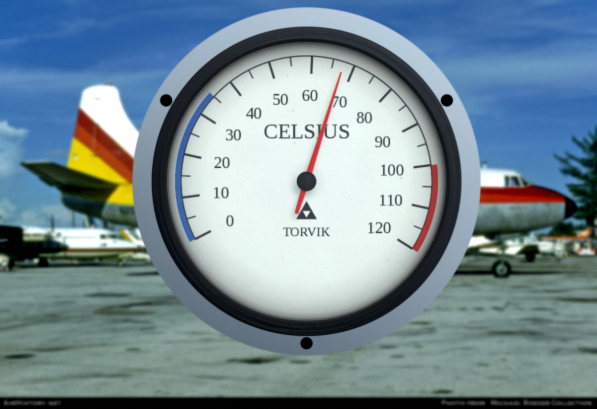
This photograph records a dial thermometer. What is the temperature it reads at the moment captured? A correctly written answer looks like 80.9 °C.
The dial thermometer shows 67.5 °C
